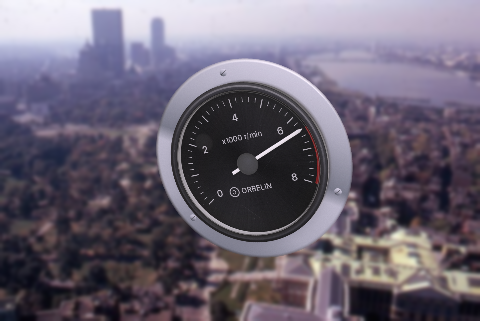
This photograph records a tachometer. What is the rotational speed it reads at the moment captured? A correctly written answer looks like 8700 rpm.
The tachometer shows 6400 rpm
